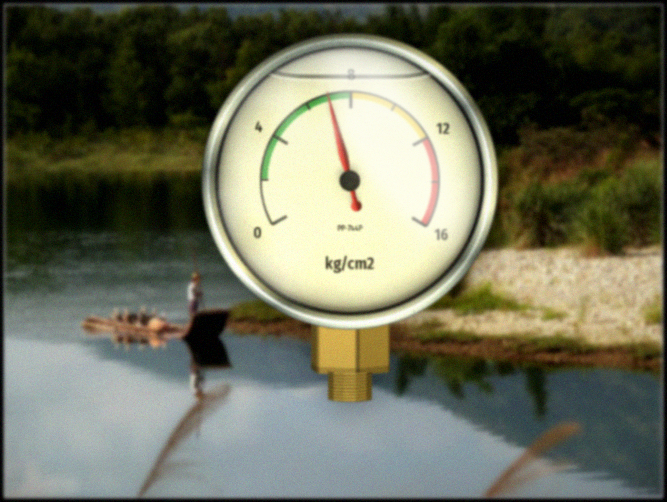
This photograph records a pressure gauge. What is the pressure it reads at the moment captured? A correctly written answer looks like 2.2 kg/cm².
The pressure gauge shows 7 kg/cm²
